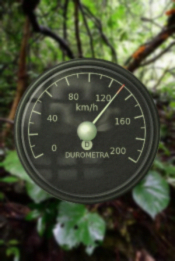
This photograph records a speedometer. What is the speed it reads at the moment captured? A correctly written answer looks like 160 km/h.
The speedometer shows 130 km/h
